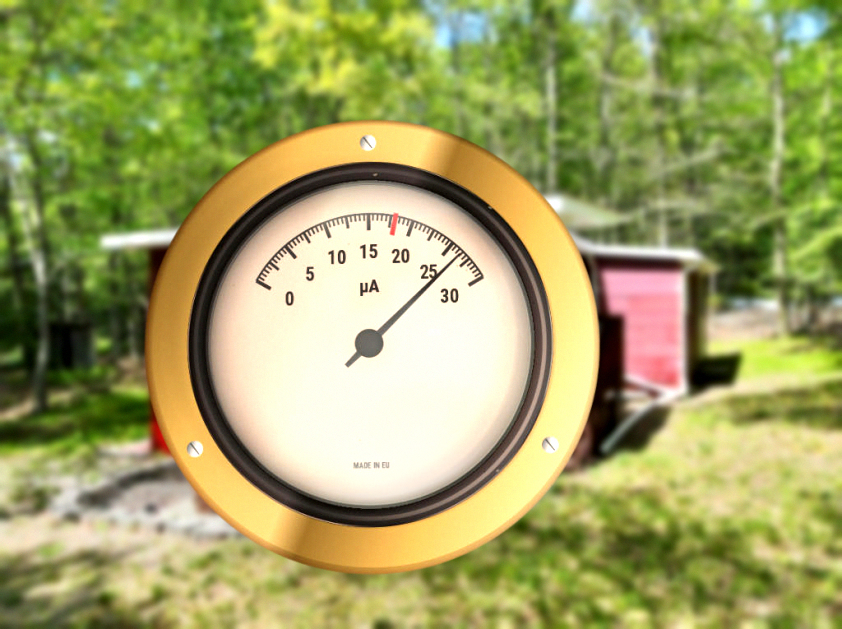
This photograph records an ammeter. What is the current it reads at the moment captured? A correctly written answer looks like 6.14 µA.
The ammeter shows 26.5 µA
